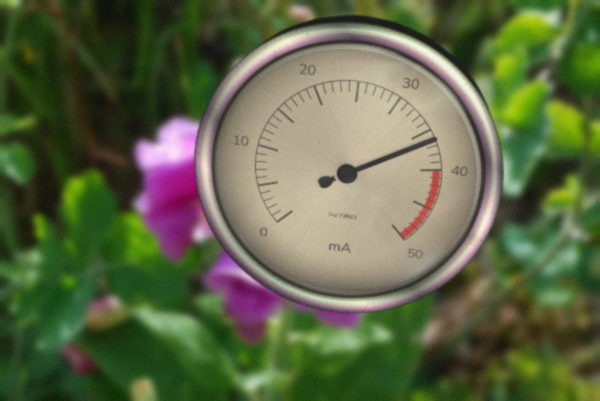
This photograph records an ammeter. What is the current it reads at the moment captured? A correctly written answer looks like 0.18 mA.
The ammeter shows 36 mA
